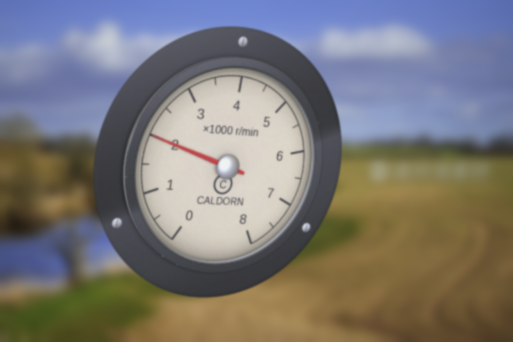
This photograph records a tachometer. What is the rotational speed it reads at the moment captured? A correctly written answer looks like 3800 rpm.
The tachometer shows 2000 rpm
